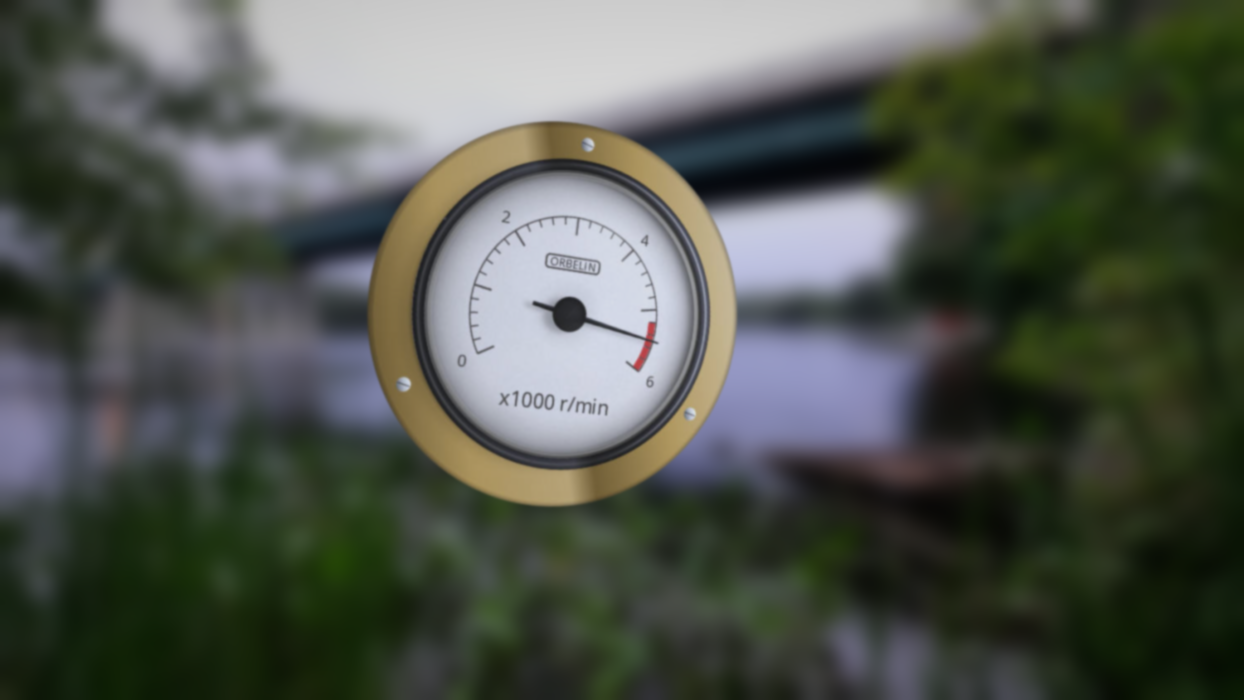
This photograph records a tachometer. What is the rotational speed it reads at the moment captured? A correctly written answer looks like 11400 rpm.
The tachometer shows 5500 rpm
